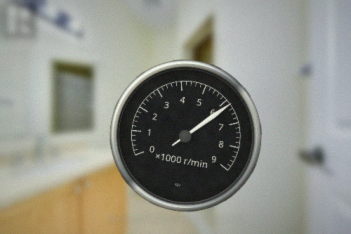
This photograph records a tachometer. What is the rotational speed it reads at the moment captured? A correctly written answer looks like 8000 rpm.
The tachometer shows 6200 rpm
